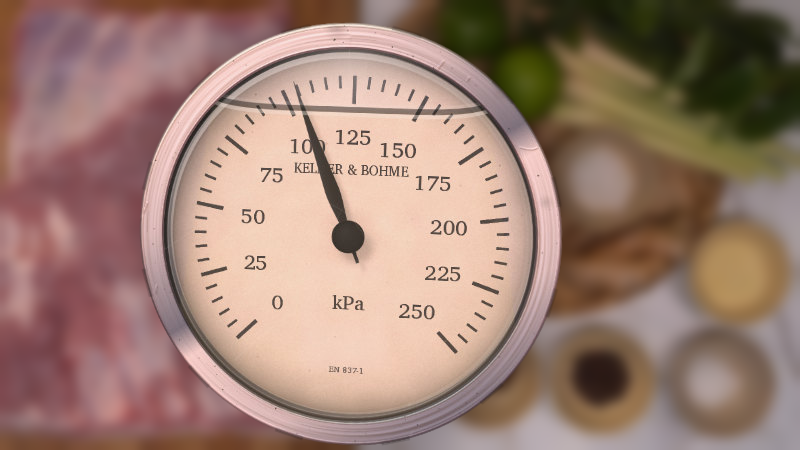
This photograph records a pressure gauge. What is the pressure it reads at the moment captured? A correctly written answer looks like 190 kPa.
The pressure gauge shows 105 kPa
